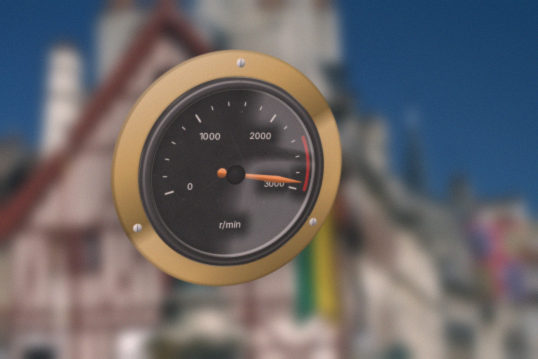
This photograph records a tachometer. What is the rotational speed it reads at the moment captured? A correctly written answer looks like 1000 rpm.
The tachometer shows 2900 rpm
